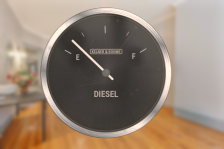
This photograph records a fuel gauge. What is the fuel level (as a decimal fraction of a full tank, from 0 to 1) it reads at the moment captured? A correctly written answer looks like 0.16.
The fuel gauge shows 0.125
